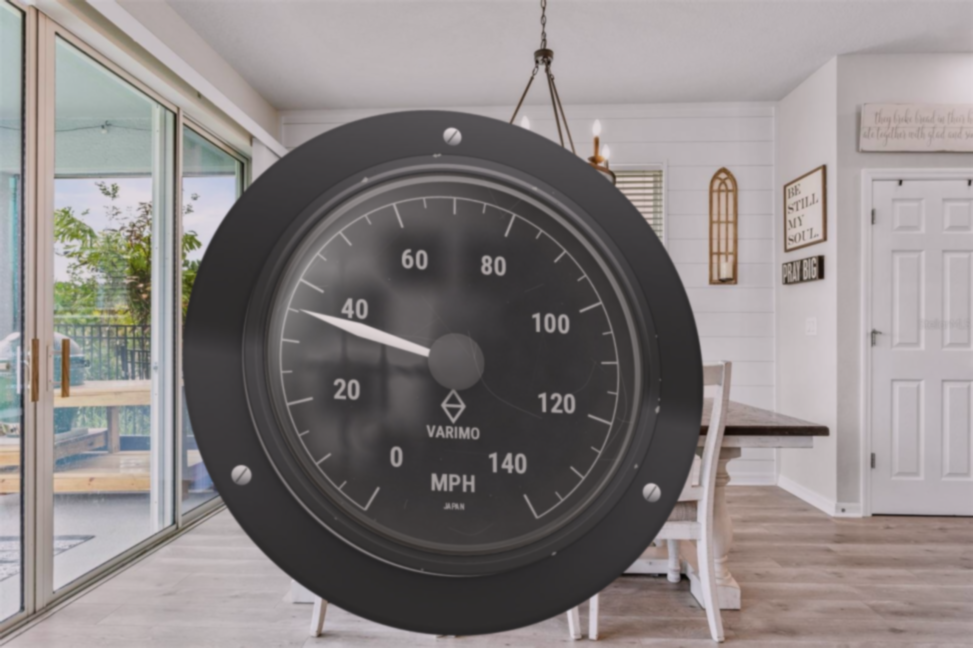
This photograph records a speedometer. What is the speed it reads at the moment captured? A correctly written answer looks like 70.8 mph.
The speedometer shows 35 mph
